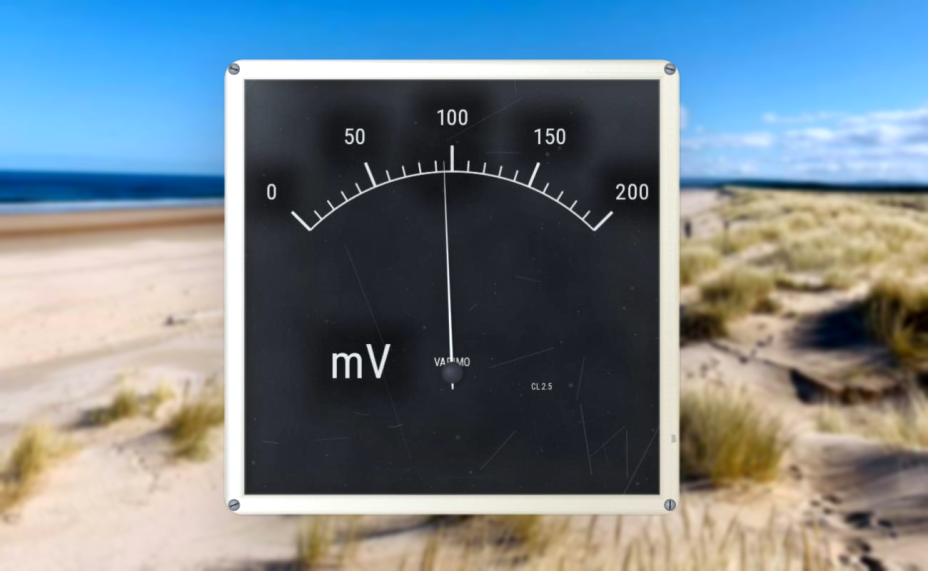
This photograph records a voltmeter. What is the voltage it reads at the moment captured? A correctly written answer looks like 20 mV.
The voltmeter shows 95 mV
